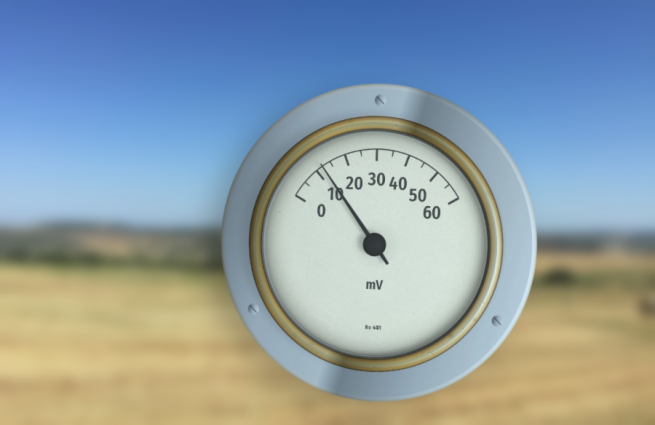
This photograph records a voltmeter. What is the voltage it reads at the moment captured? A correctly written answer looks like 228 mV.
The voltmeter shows 12.5 mV
